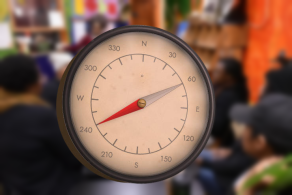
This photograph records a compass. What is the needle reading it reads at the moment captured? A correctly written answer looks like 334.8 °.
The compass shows 240 °
